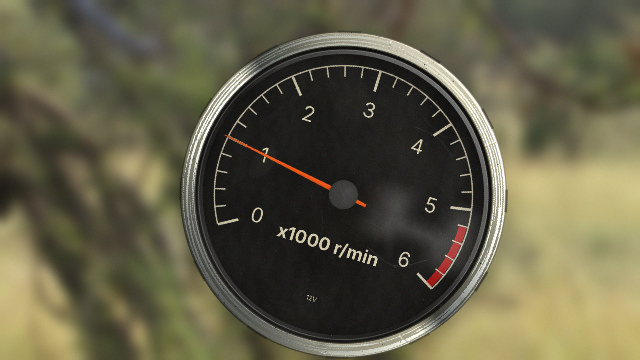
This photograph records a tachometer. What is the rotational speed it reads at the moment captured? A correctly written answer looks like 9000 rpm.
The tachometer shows 1000 rpm
